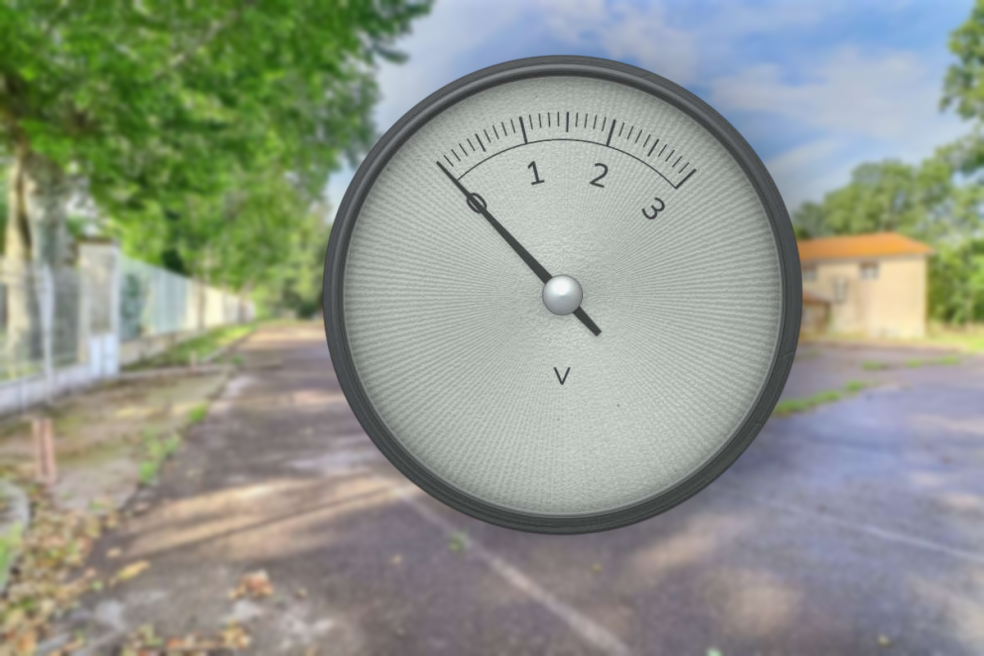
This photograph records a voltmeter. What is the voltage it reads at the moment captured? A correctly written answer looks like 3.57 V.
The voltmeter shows 0 V
